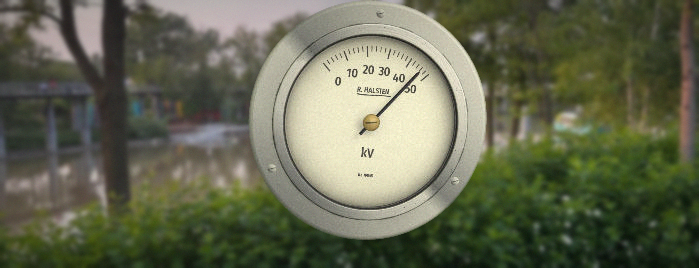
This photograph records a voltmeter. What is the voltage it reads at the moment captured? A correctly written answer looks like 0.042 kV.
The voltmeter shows 46 kV
